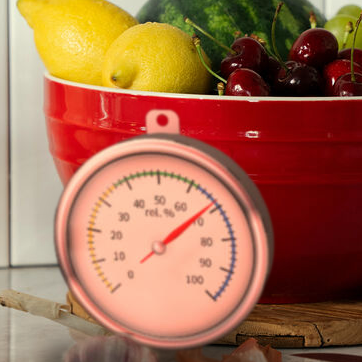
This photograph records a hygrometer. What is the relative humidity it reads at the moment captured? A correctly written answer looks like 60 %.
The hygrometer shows 68 %
